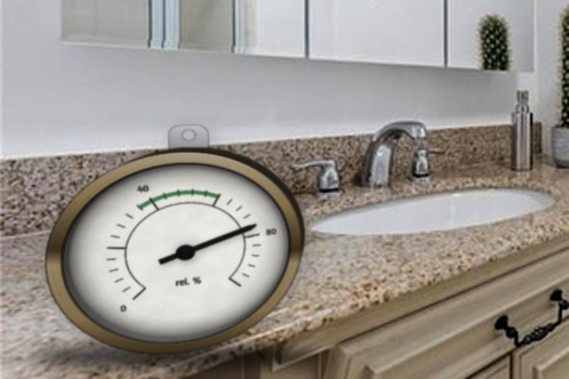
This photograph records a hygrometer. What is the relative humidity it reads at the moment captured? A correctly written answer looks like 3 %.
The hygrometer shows 76 %
